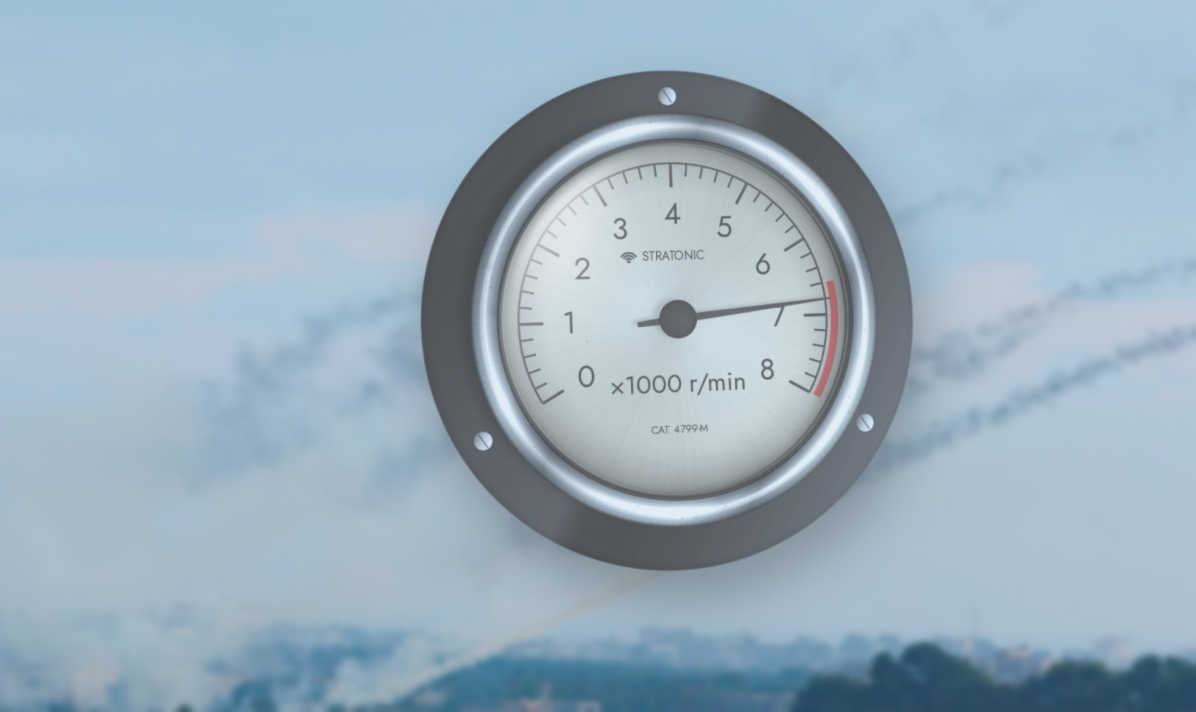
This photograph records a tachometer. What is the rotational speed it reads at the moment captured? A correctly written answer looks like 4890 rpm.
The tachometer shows 6800 rpm
